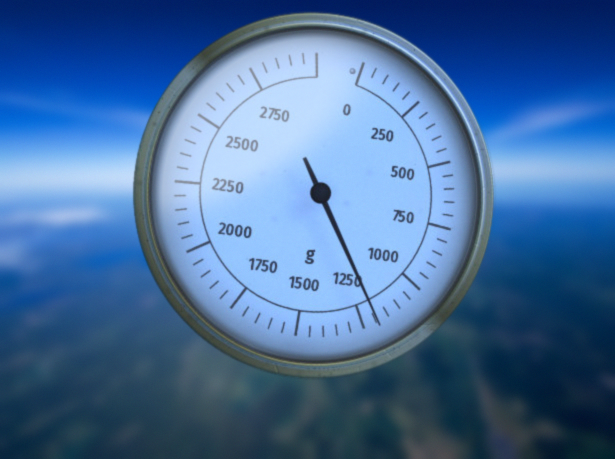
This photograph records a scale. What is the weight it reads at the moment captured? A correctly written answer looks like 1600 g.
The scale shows 1200 g
